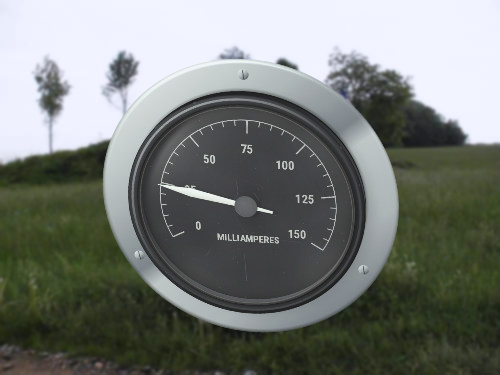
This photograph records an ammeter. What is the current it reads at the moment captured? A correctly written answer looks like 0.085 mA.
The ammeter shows 25 mA
